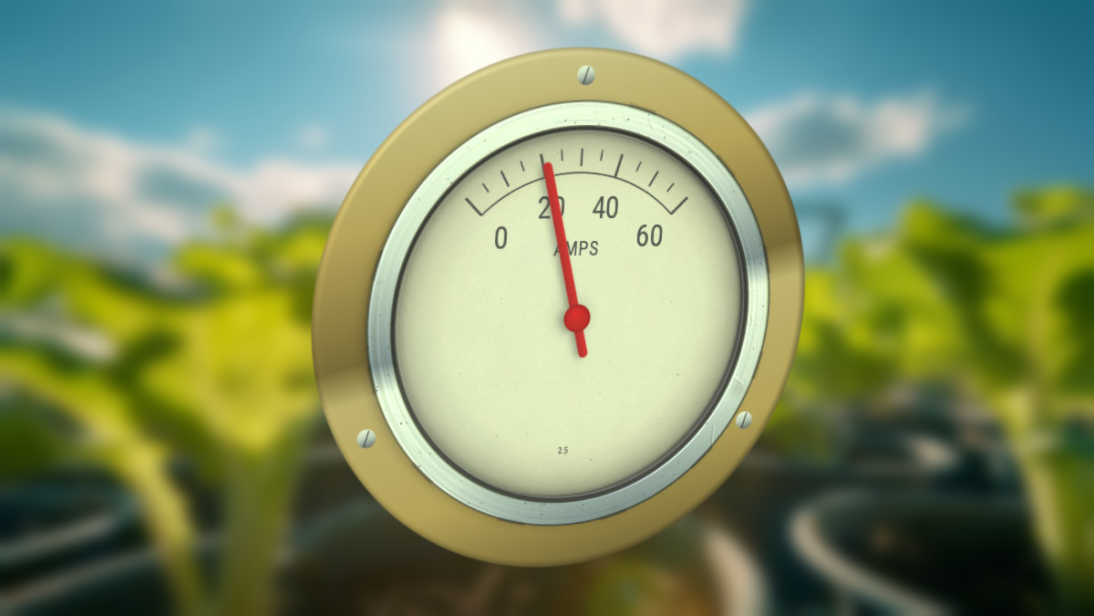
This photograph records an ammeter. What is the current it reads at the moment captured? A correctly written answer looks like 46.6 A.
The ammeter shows 20 A
